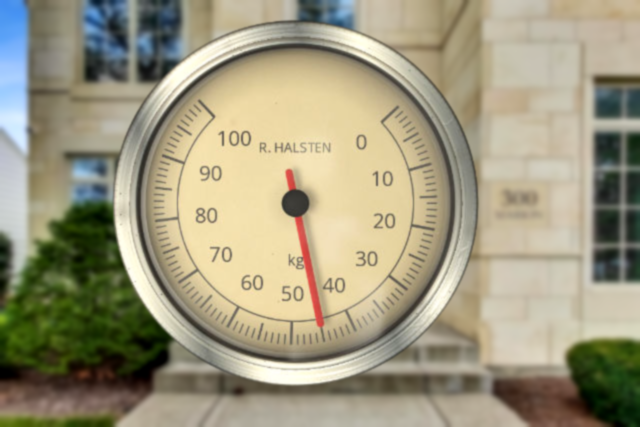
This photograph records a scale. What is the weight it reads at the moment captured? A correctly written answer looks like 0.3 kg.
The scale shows 45 kg
